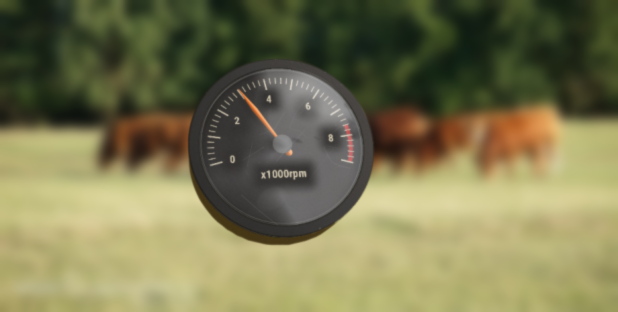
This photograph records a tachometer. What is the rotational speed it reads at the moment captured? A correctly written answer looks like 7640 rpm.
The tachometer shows 3000 rpm
